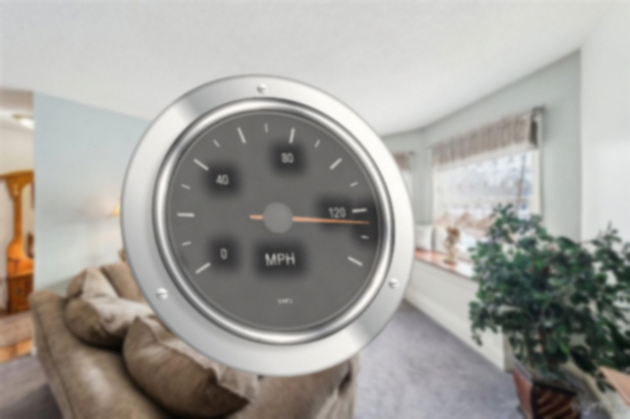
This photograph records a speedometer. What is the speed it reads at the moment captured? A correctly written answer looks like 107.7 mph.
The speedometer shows 125 mph
